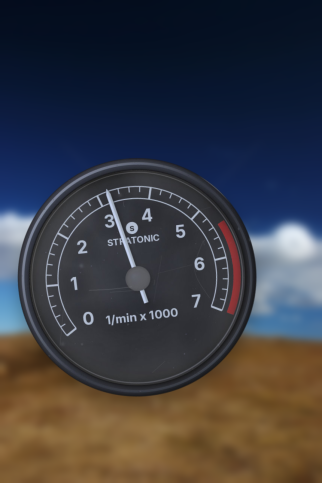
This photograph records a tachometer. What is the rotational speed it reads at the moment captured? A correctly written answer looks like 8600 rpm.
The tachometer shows 3200 rpm
